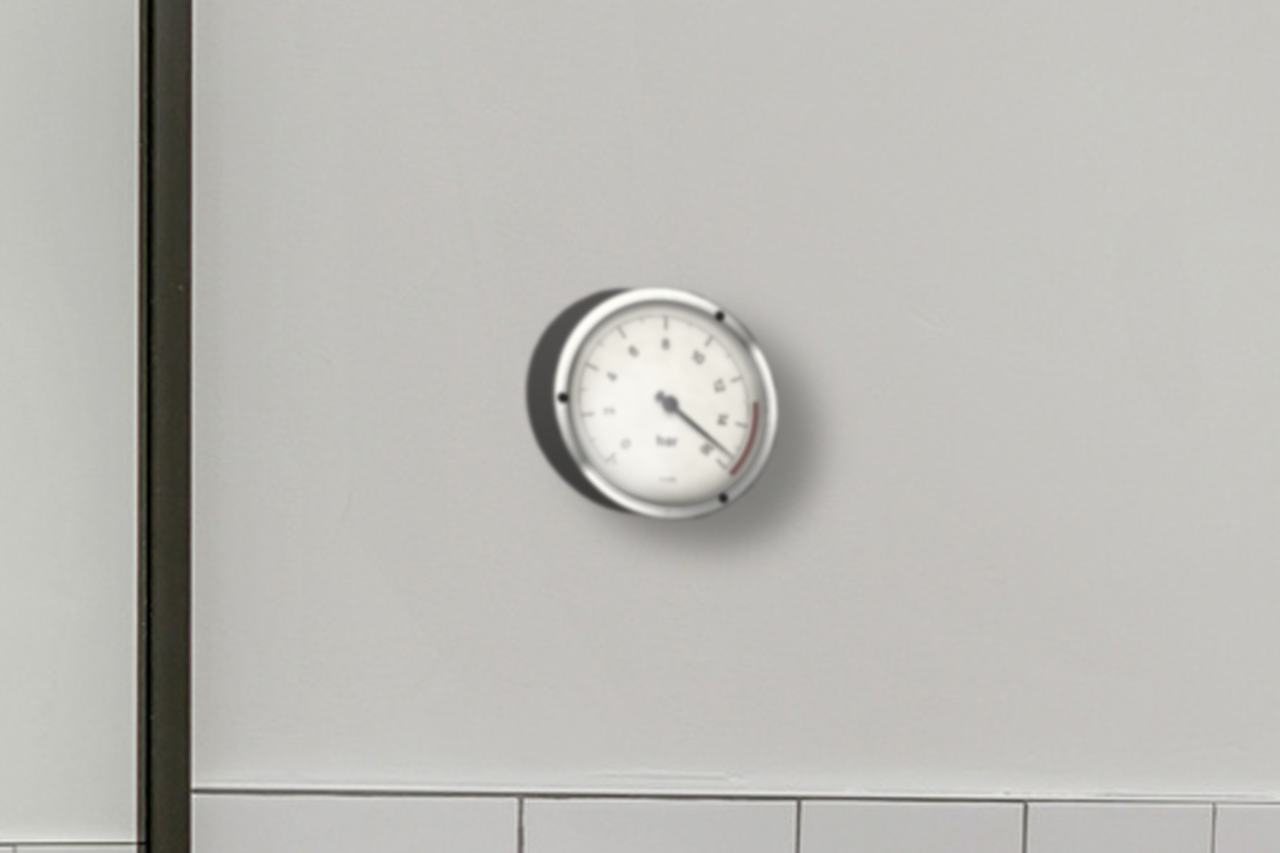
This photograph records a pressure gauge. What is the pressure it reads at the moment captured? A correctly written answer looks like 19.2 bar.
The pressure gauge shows 15.5 bar
